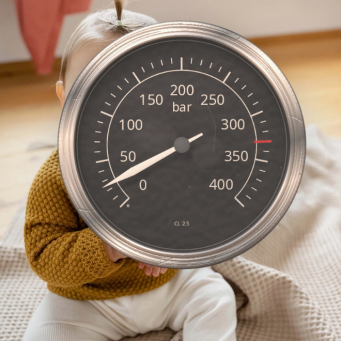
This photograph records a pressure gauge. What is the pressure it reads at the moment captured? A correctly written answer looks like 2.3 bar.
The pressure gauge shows 25 bar
